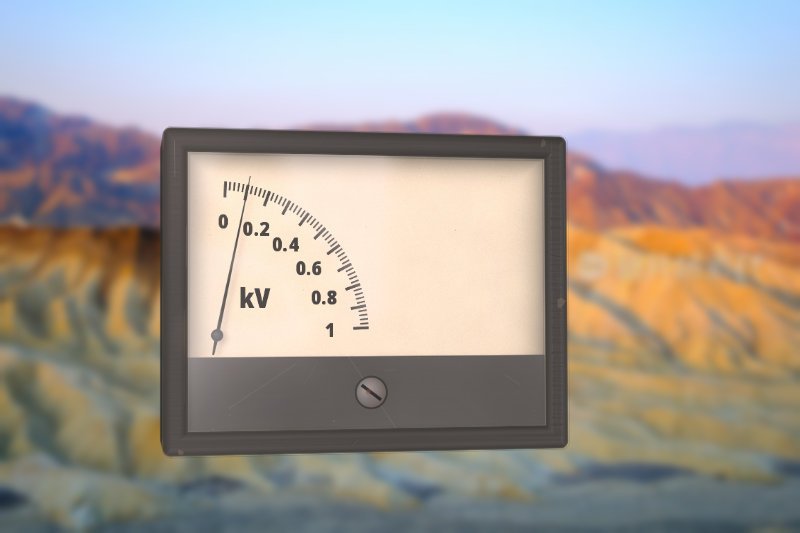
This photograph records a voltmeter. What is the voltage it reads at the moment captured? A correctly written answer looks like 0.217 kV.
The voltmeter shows 0.1 kV
